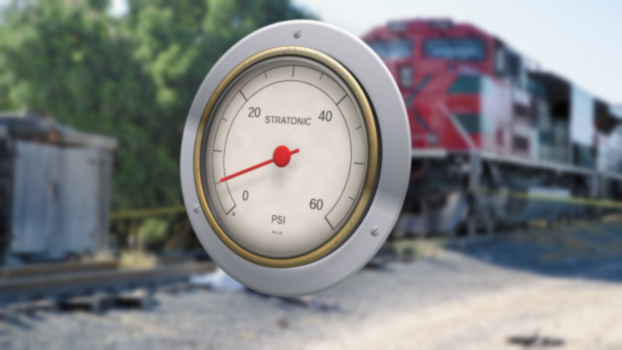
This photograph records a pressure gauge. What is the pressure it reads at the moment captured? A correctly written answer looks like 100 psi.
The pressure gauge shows 5 psi
